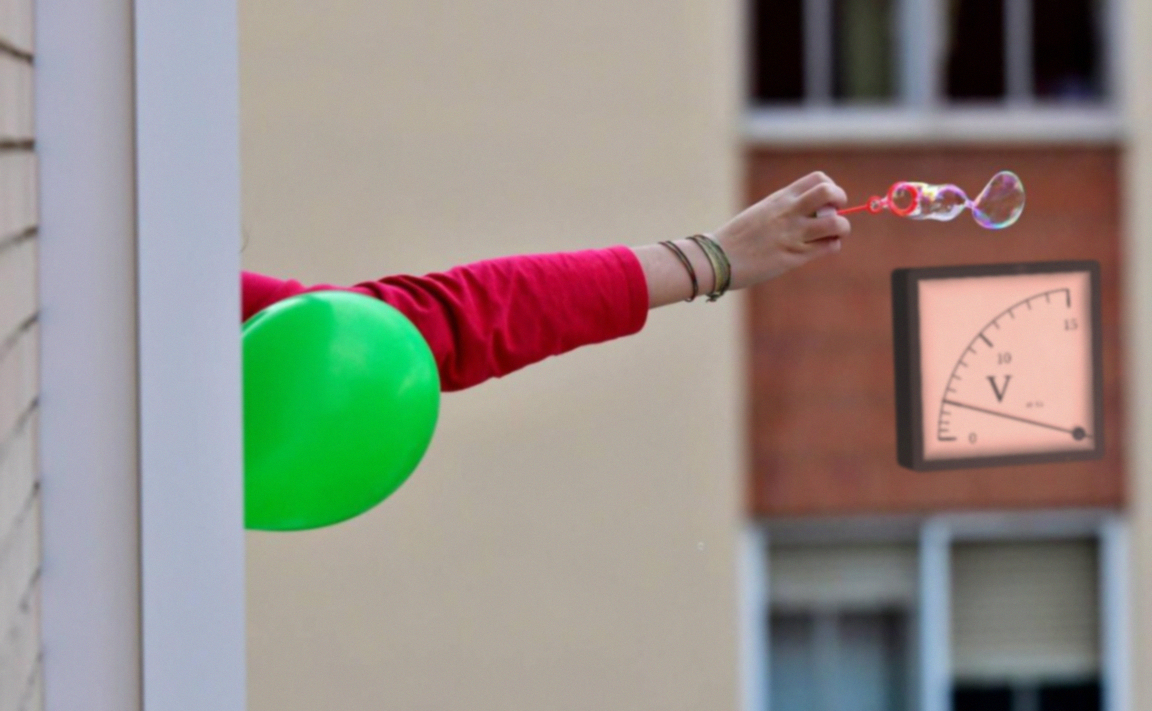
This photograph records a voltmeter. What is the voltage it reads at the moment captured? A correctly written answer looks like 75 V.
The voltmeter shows 5 V
